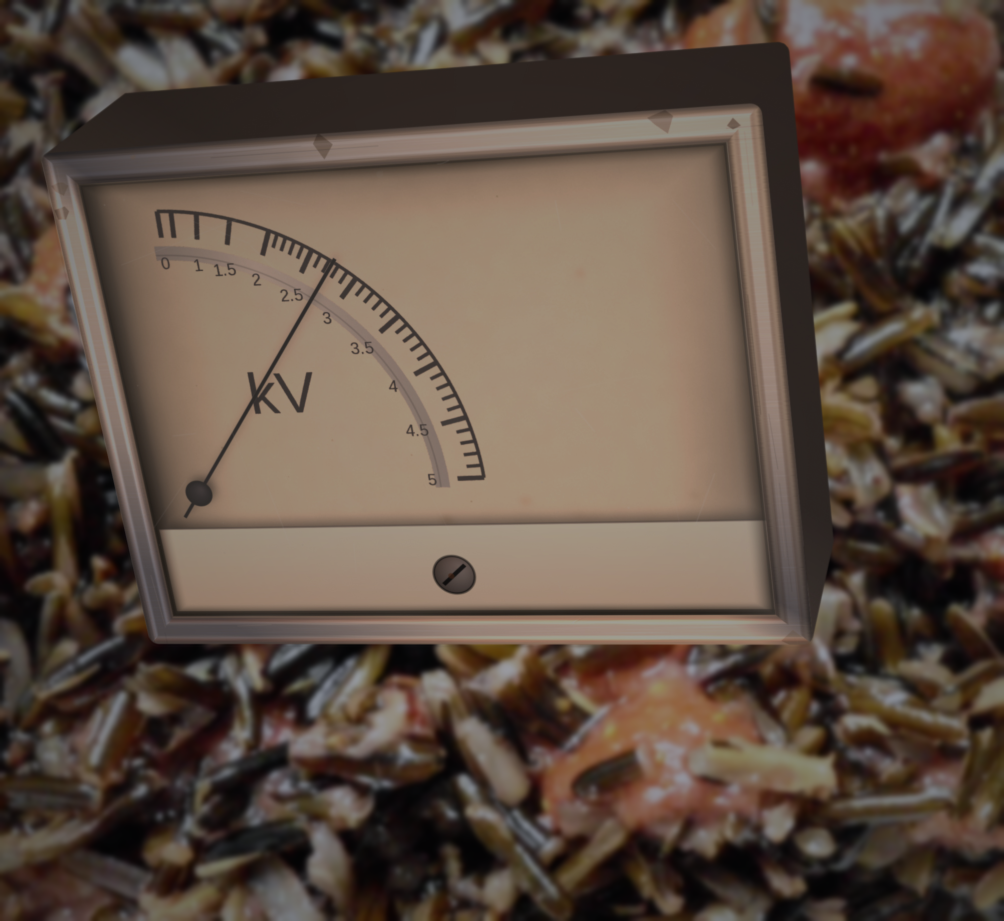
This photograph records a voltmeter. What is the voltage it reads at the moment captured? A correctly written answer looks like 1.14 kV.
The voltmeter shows 2.75 kV
